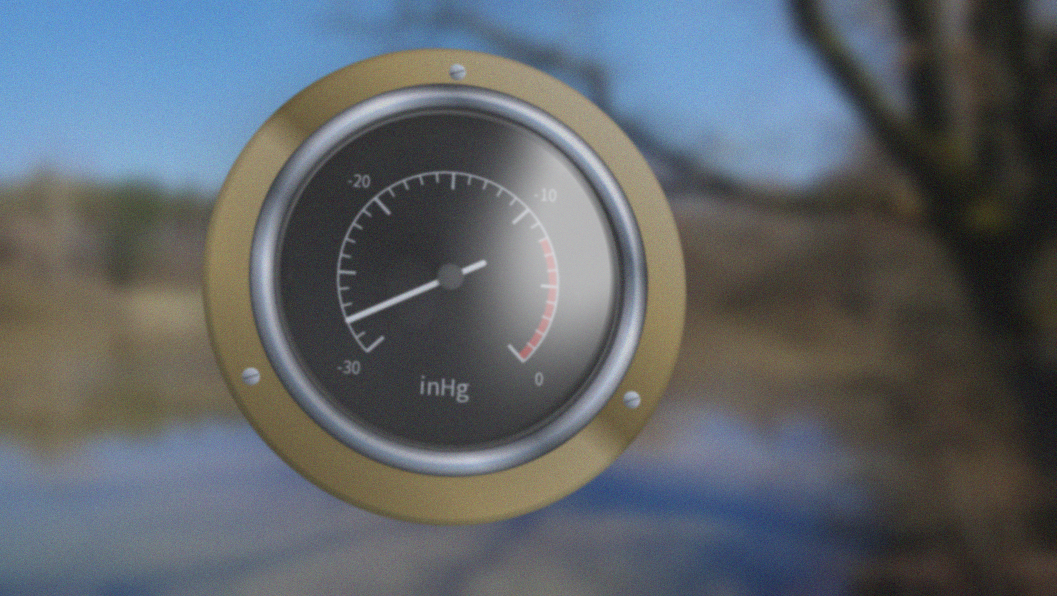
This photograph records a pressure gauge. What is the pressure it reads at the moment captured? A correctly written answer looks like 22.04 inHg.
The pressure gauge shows -28 inHg
